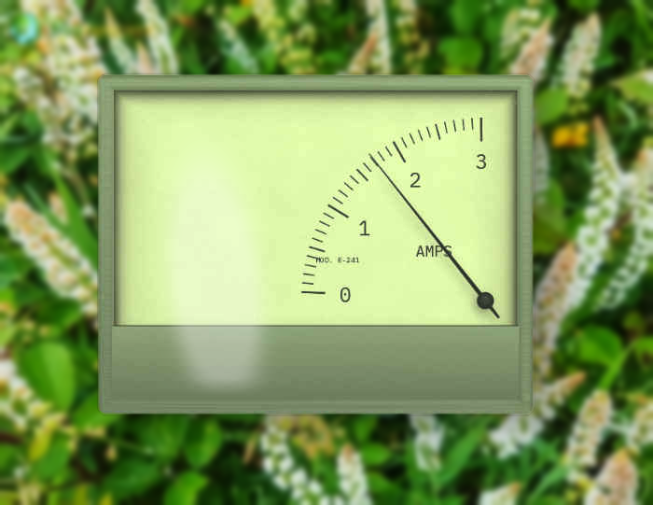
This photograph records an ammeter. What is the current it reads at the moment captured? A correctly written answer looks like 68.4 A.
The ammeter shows 1.7 A
